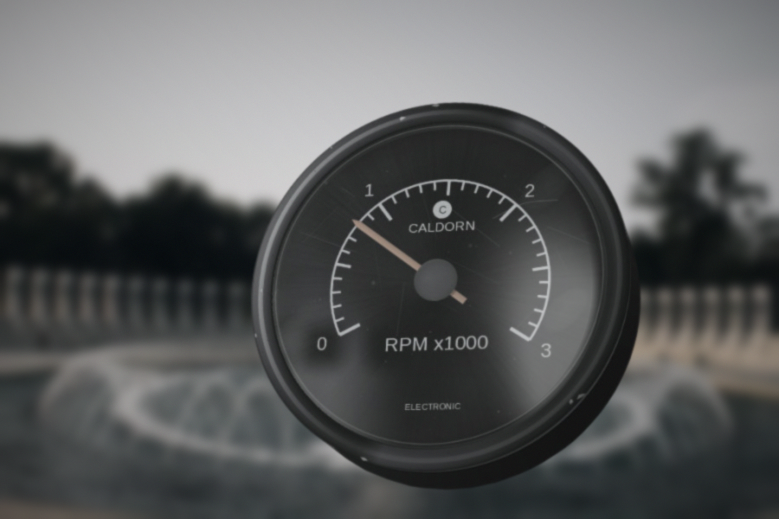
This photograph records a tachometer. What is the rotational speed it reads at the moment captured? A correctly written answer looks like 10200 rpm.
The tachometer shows 800 rpm
